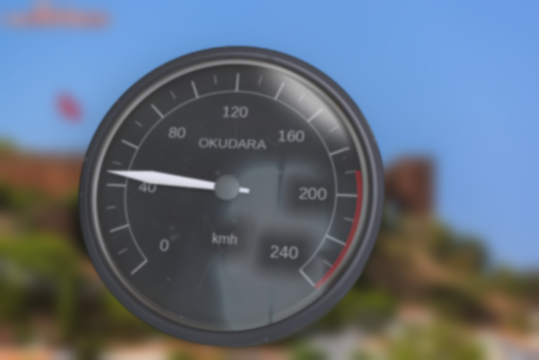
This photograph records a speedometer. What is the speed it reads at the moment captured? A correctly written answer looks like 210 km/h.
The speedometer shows 45 km/h
